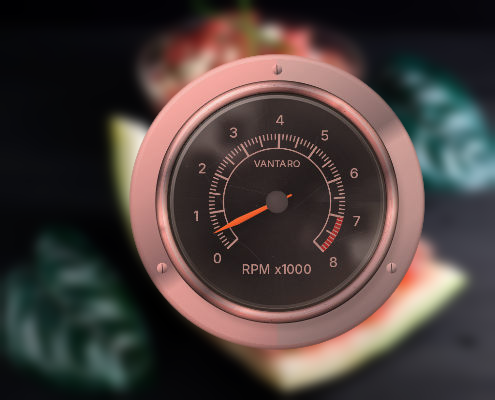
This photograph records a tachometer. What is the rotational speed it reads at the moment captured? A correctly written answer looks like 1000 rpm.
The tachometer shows 500 rpm
